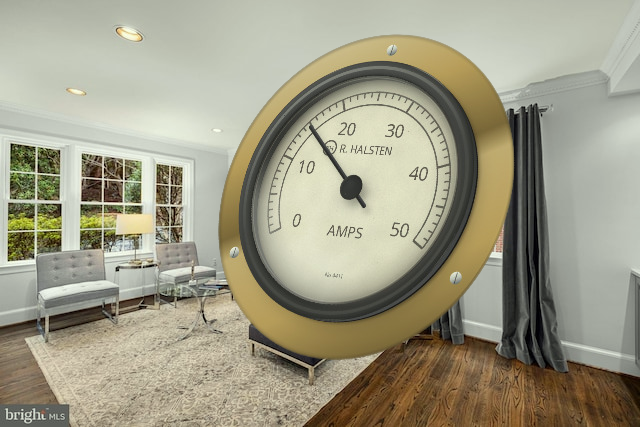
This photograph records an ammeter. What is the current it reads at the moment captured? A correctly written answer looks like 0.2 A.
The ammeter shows 15 A
